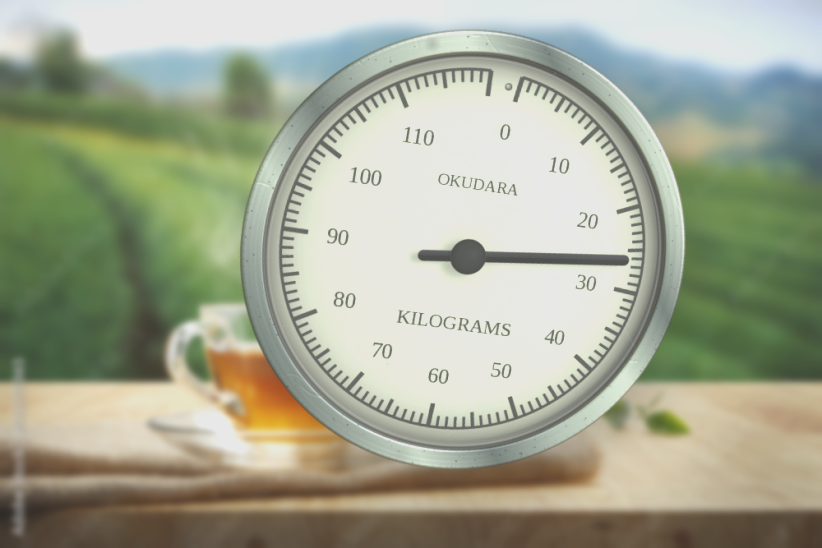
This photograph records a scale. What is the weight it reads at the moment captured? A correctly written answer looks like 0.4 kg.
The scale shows 26 kg
